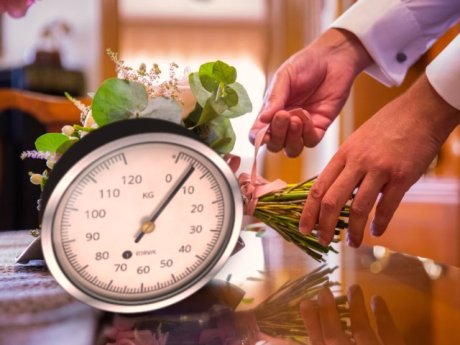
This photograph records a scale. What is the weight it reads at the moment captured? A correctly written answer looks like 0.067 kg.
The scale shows 5 kg
